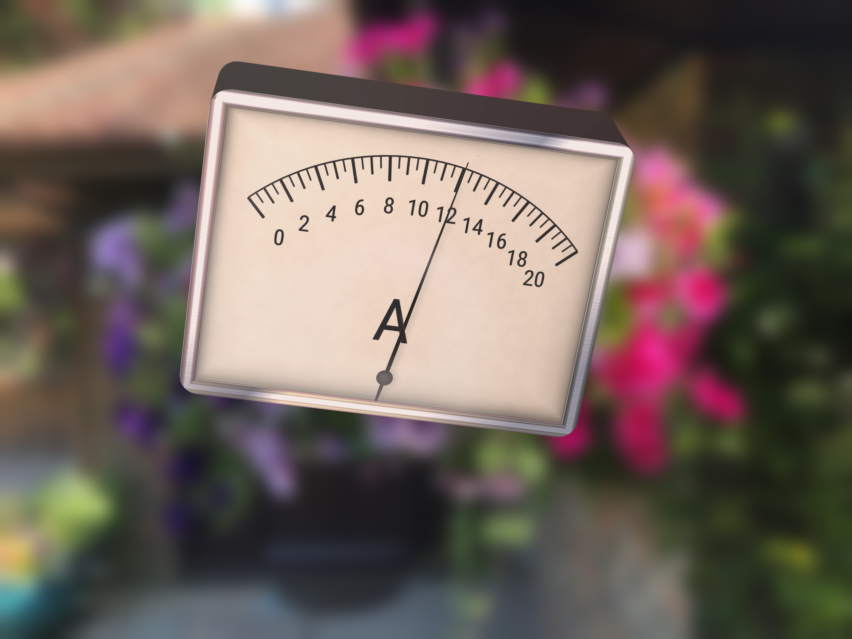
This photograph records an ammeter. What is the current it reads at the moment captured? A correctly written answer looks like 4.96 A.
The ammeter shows 12 A
